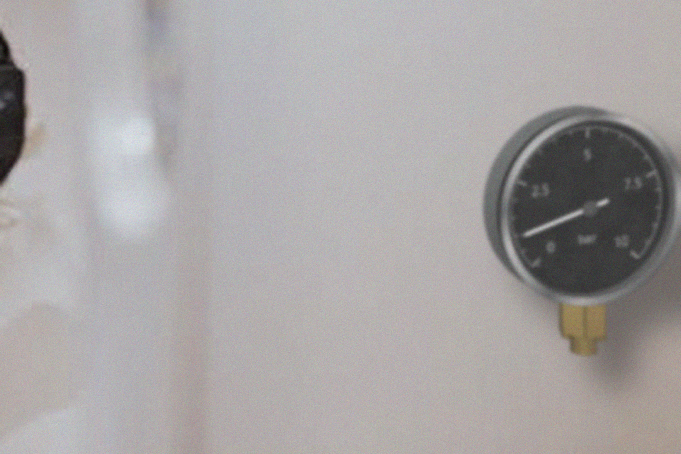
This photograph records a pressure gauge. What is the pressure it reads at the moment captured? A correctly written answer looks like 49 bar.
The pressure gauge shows 1 bar
